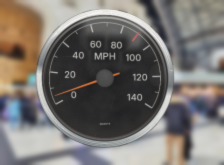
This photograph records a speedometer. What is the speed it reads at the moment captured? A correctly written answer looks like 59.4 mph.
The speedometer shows 5 mph
